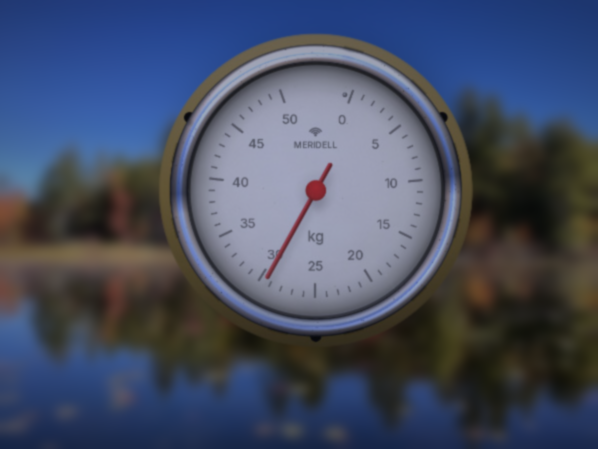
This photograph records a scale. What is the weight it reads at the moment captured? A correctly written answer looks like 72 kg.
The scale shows 29.5 kg
